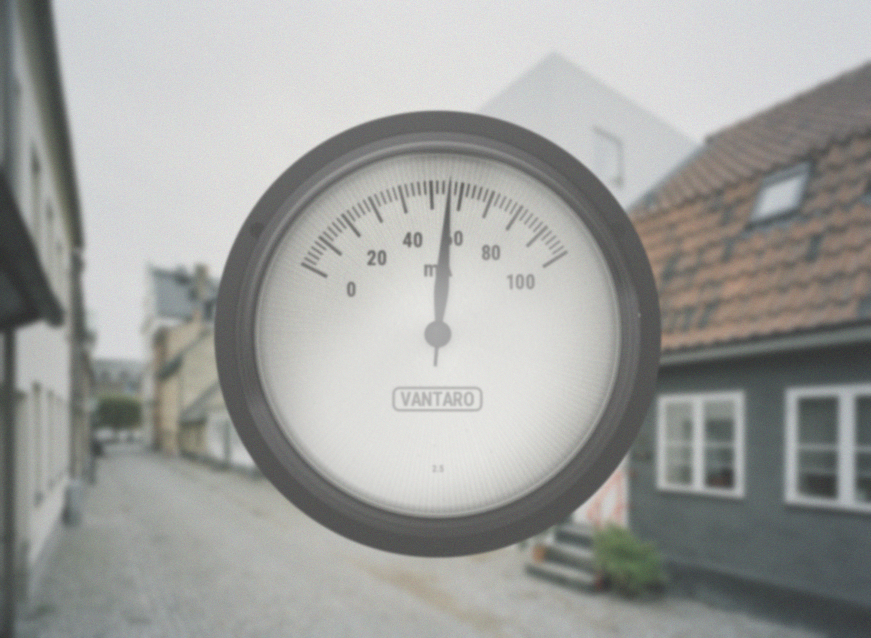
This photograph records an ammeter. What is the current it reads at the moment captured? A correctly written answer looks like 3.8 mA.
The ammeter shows 56 mA
